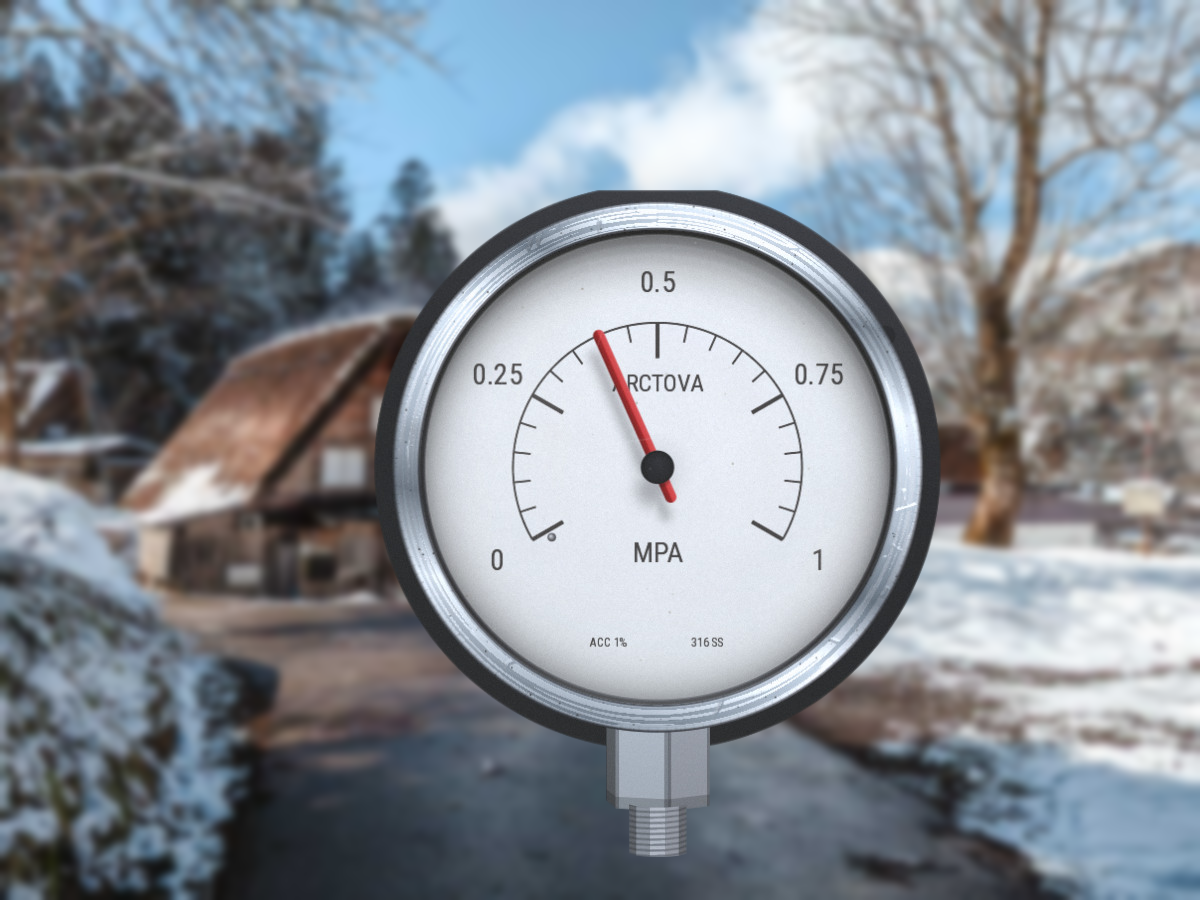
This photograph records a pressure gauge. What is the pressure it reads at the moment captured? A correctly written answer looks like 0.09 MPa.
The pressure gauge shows 0.4 MPa
